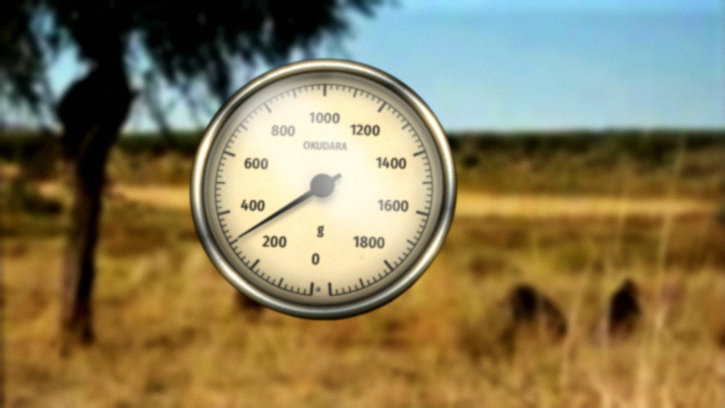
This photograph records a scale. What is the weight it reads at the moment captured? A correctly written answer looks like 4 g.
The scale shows 300 g
